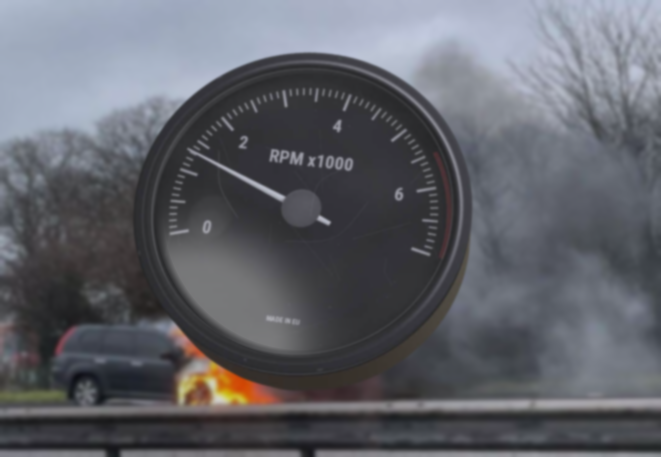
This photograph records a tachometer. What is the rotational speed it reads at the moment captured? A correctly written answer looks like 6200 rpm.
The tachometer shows 1300 rpm
